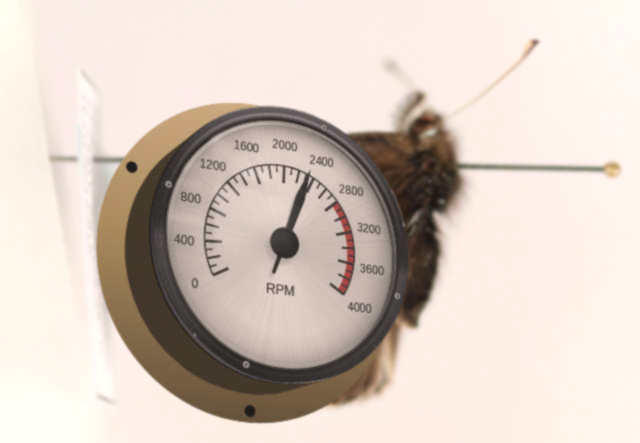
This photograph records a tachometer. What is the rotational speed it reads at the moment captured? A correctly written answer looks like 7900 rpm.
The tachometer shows 2300 rpm
